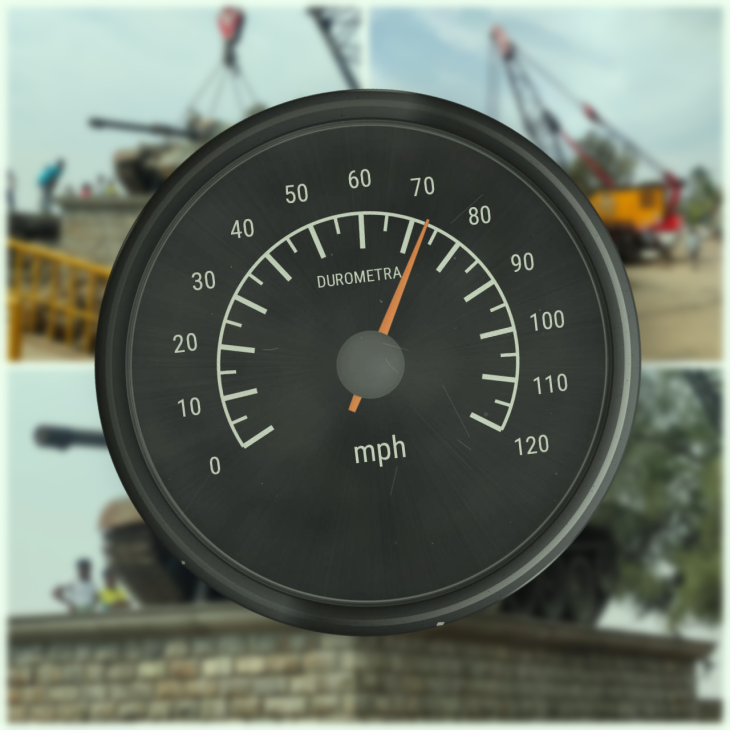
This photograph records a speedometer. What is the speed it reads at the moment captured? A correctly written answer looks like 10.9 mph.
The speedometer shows 72.5 mph
